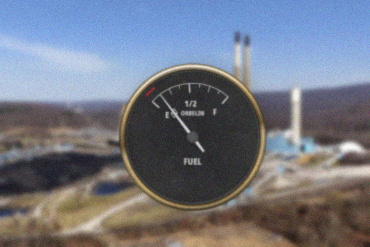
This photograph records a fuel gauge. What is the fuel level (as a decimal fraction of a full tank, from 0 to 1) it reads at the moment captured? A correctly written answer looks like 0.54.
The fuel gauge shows 0.125
